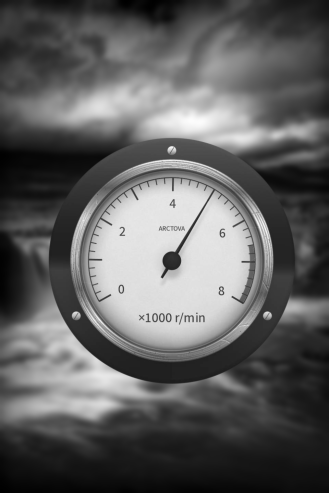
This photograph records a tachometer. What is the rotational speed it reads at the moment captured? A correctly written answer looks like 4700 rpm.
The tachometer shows 5000 rpm
